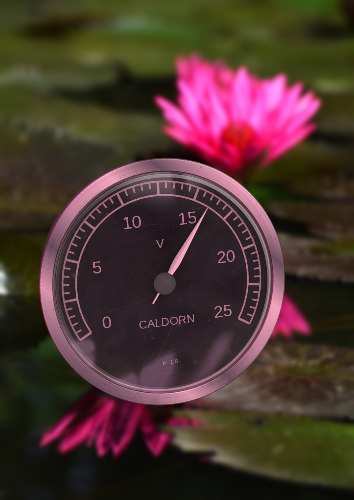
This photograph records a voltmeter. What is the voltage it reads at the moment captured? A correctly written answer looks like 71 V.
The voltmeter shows 16 V
